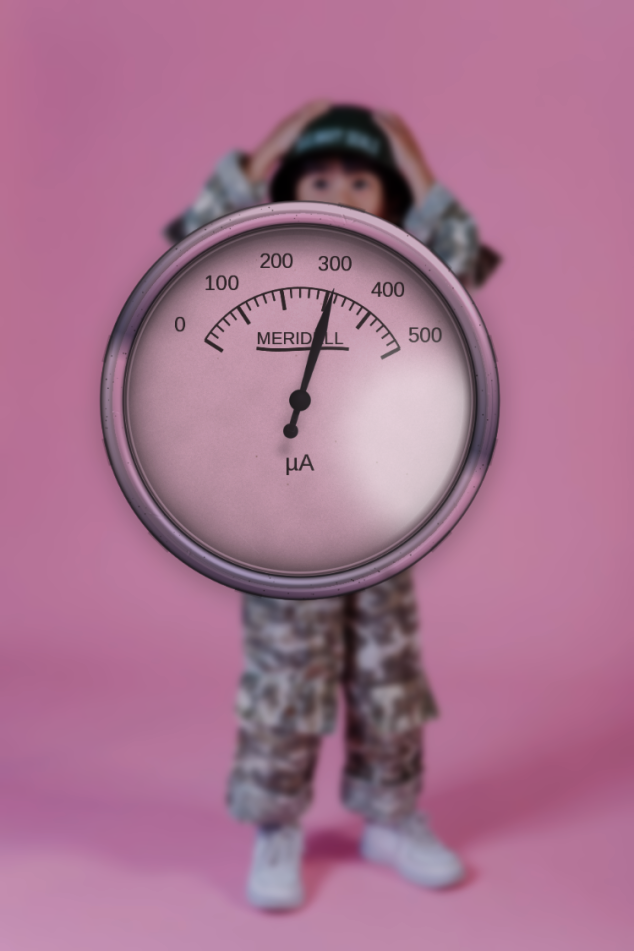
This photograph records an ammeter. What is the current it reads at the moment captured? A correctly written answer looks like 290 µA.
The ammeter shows 310 µA
